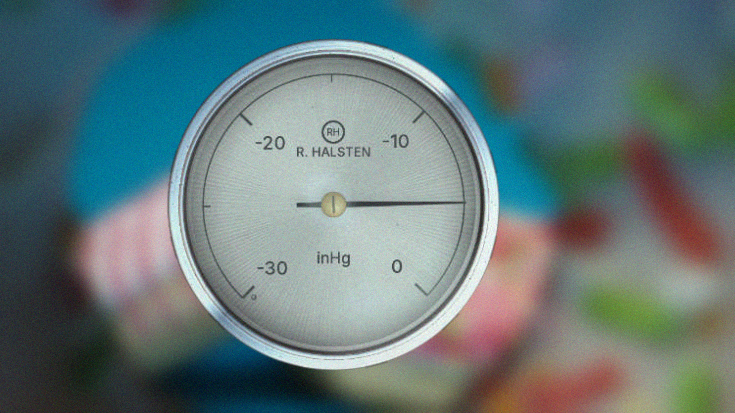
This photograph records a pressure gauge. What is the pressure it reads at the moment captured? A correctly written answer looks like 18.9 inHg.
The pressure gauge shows -5 inHg
